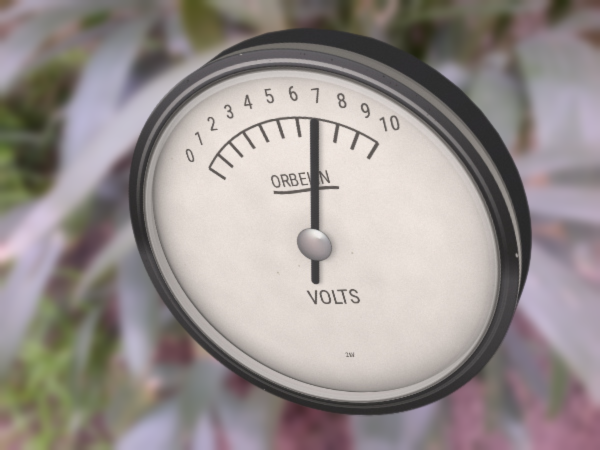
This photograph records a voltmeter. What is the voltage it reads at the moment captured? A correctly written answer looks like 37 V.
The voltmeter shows 7 V
